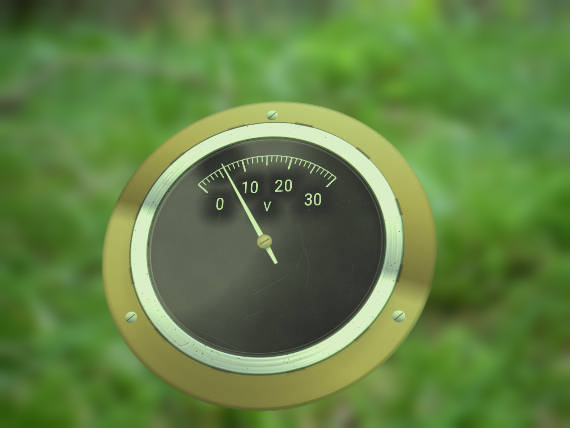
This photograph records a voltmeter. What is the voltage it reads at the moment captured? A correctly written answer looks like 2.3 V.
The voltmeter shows 6 V
